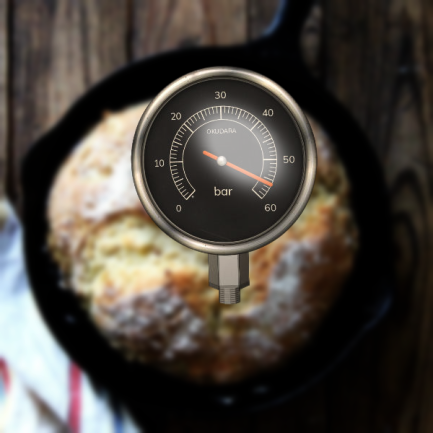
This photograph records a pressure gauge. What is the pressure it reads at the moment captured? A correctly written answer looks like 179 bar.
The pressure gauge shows 56 bar
